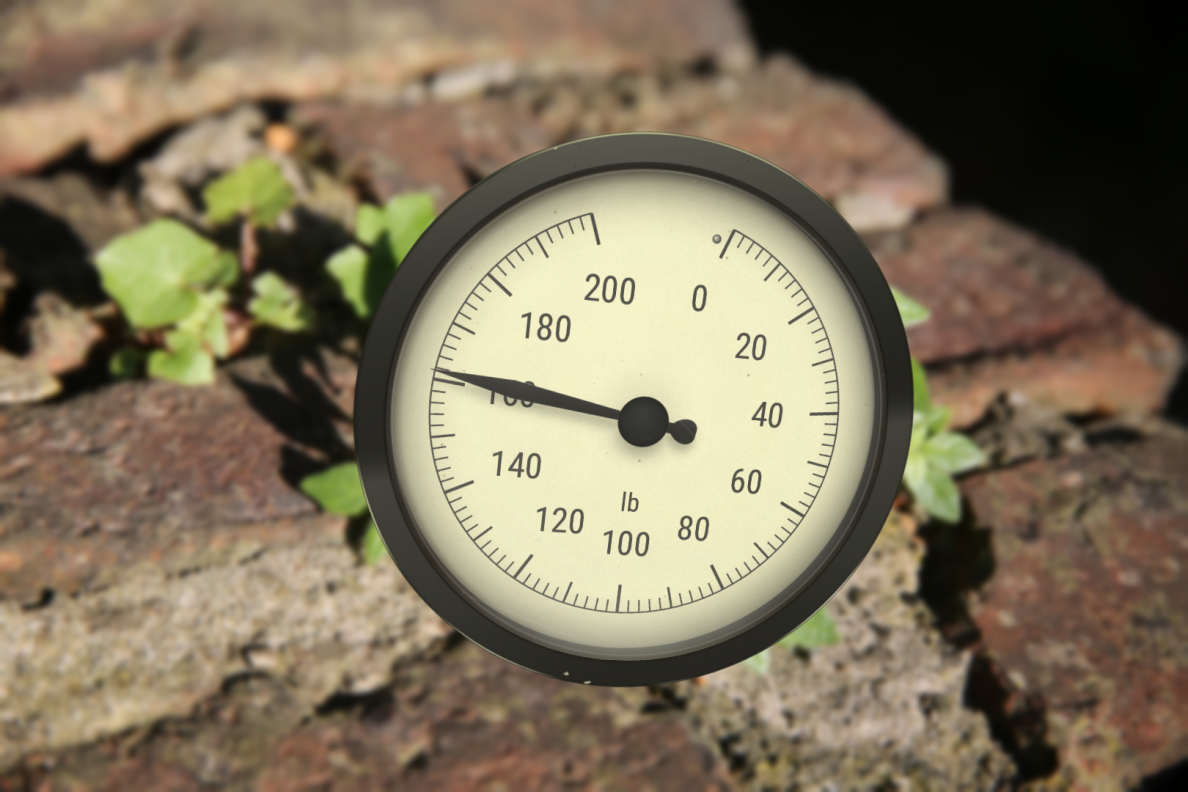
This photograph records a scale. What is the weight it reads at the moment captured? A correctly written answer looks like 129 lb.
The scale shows 162 lb
